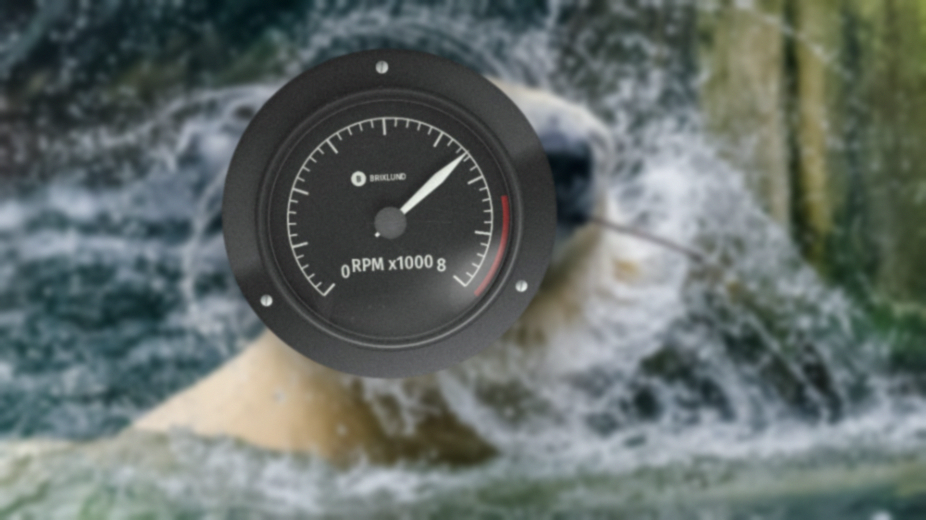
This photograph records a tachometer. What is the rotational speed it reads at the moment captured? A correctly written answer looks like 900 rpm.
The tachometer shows 5500 rpm
